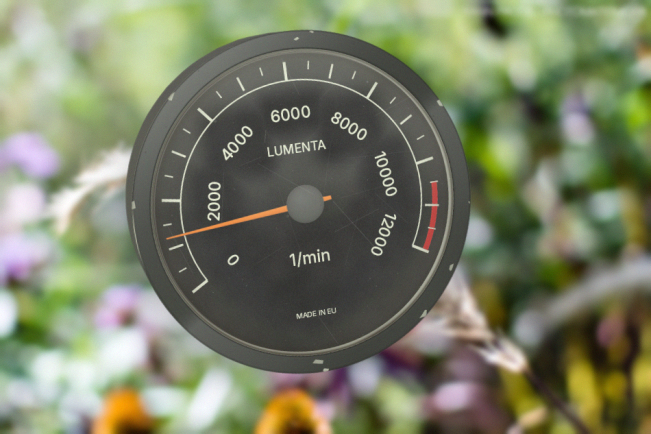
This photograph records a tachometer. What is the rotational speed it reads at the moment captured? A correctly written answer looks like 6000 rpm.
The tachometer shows 1250 rpm
